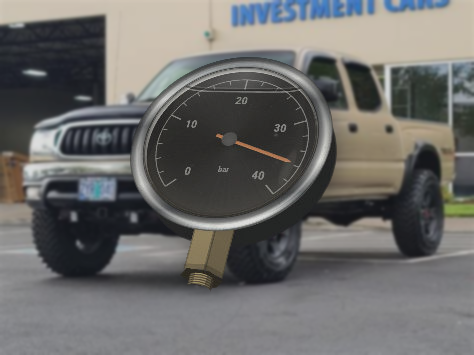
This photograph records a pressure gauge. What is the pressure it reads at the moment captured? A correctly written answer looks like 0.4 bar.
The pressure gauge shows 36 bar
